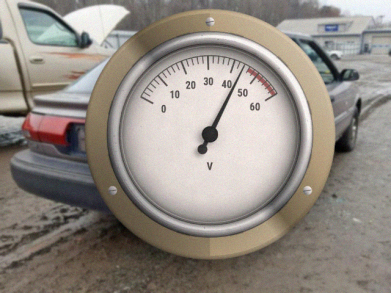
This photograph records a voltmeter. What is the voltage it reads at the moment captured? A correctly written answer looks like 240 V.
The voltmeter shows 44 V
